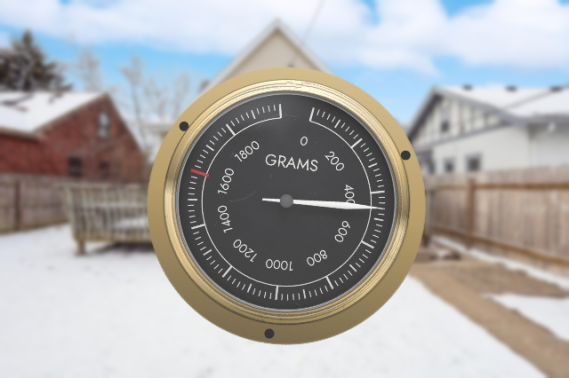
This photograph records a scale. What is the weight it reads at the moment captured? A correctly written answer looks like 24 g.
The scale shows 460 g
